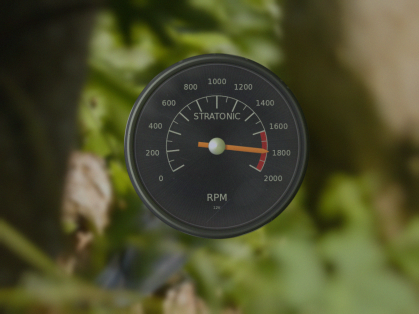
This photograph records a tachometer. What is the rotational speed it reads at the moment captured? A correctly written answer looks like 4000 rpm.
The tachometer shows 1800 rpm
